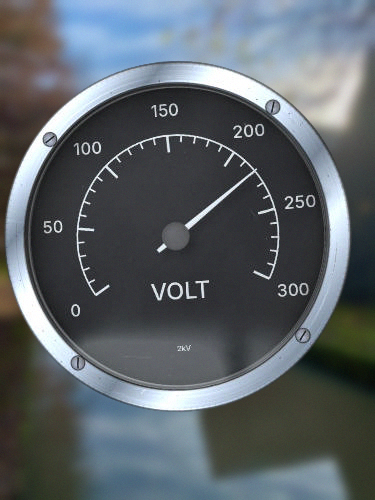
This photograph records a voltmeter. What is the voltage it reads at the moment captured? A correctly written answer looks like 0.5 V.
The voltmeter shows 220 V
